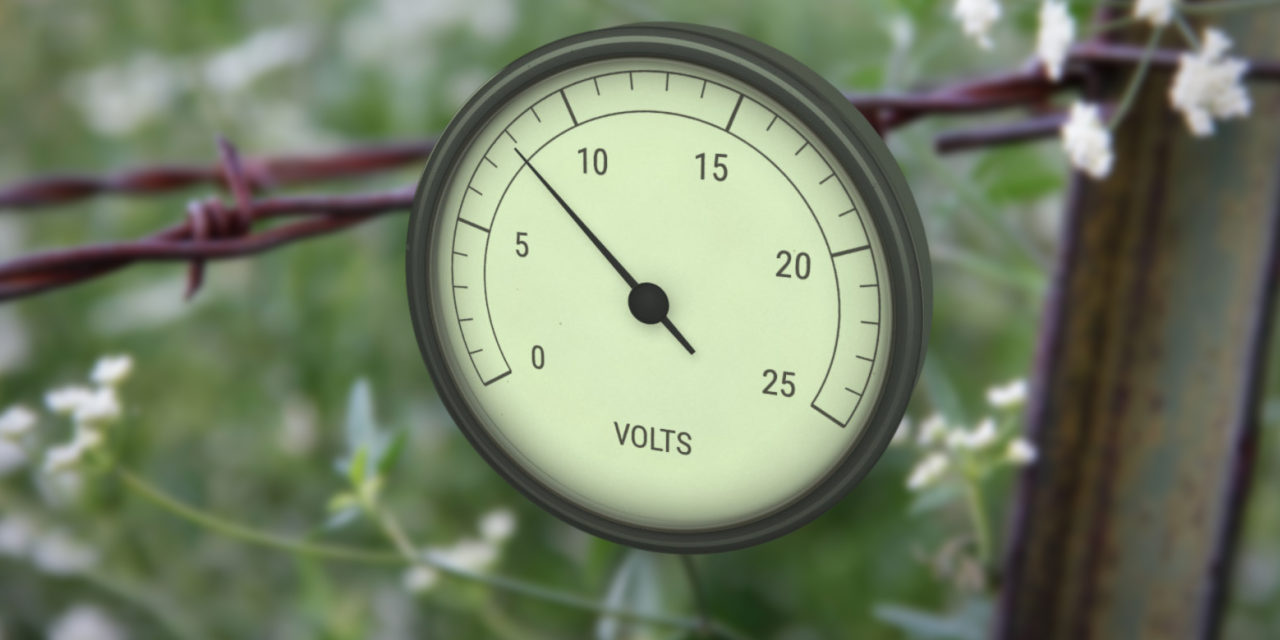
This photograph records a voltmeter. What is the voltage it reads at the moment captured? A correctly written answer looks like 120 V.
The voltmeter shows 8 V
